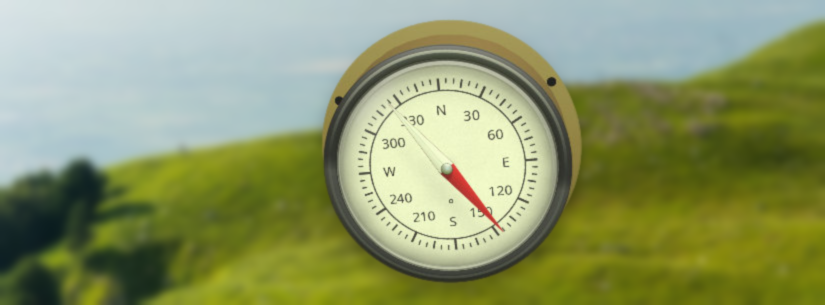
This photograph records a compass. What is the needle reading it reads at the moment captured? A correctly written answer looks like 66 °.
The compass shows 145 °
